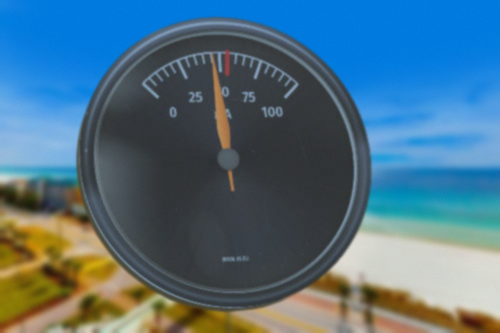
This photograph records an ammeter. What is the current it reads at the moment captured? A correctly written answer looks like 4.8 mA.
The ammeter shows 45 mA
